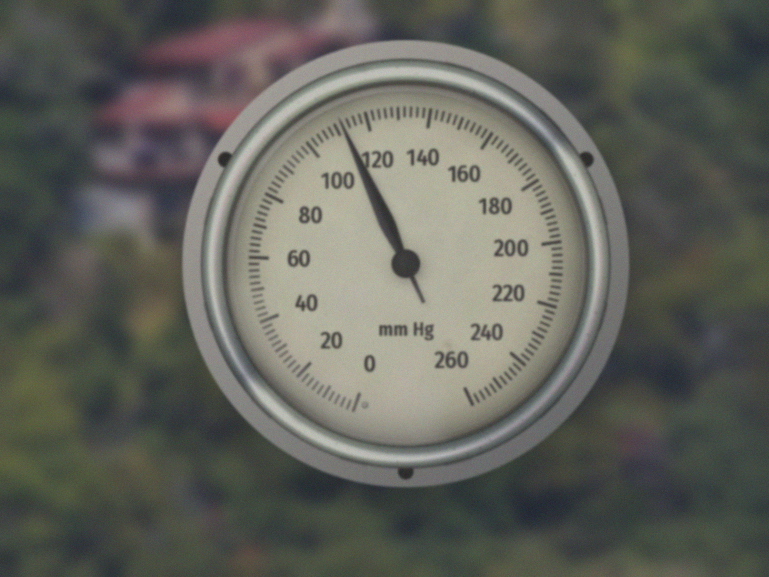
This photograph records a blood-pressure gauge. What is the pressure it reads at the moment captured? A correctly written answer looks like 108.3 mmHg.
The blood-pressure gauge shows 112 mmHg
